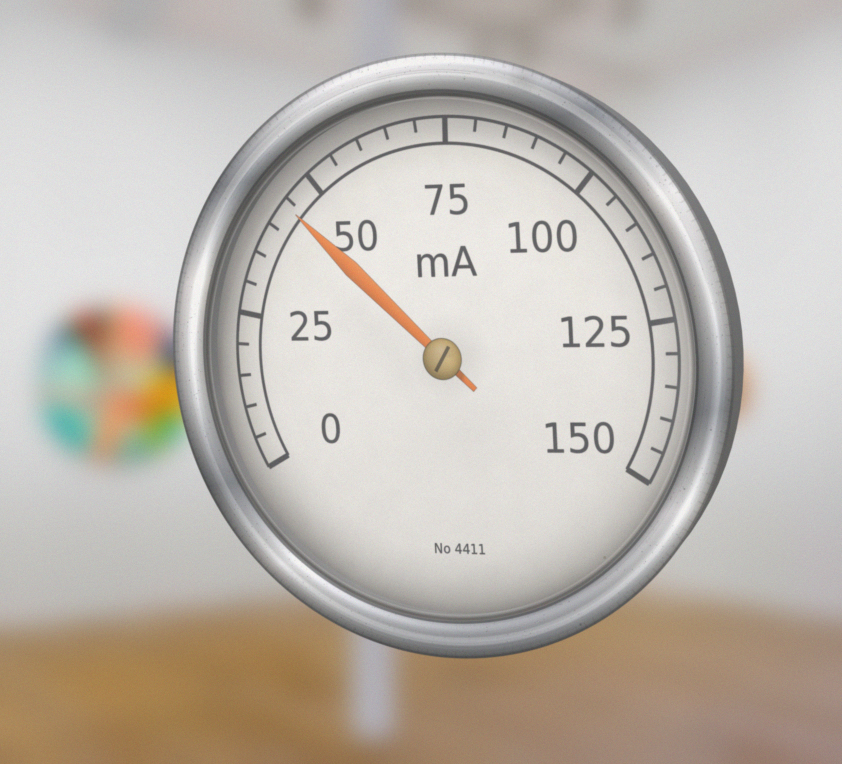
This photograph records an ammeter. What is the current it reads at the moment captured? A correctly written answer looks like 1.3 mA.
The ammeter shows 45 mA
